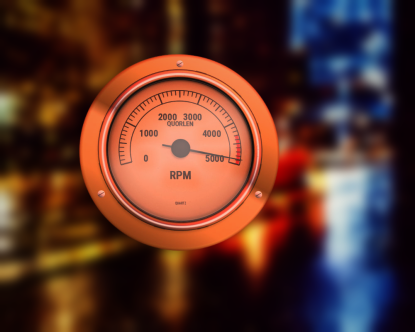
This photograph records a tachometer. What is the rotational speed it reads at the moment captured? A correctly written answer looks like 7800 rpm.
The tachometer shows 4900 rpm
